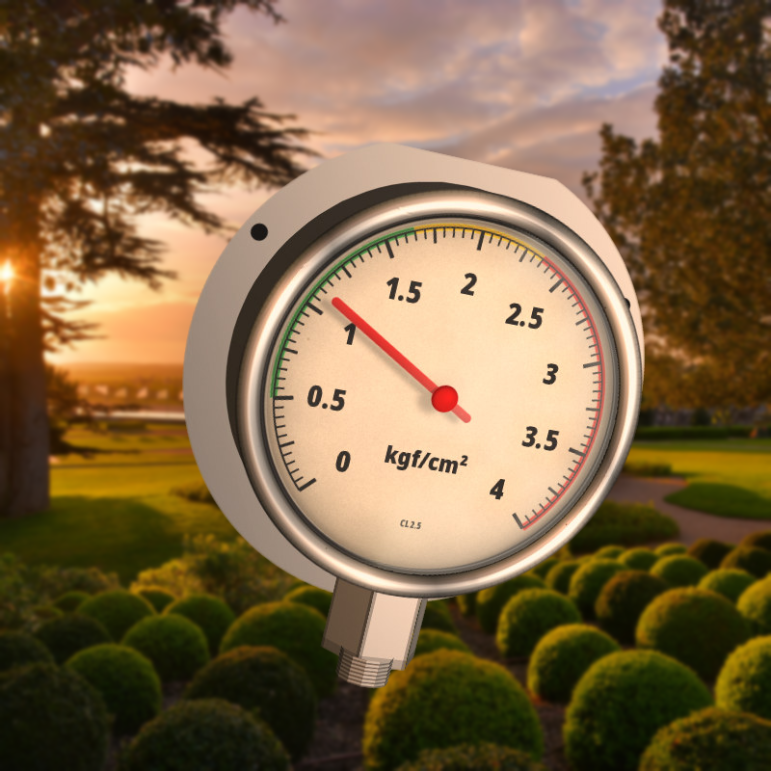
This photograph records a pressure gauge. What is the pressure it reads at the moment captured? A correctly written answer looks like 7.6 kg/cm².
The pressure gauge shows 1.1 kg/cm²
